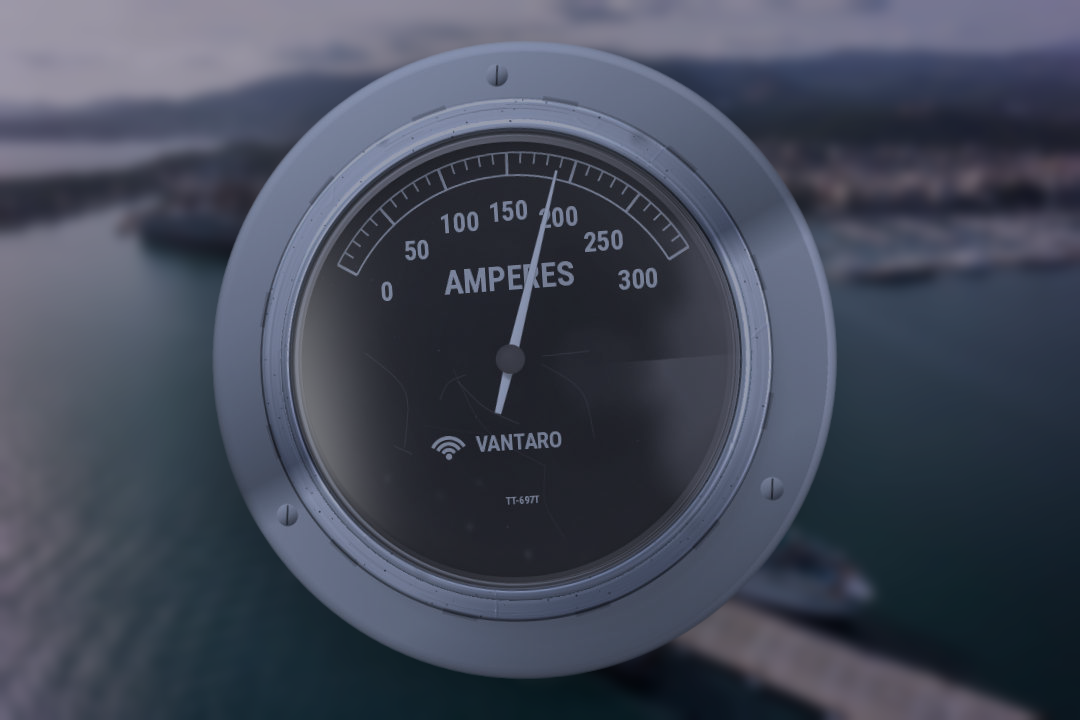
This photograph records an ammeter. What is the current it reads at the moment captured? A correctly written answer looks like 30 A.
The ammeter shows 190 A
